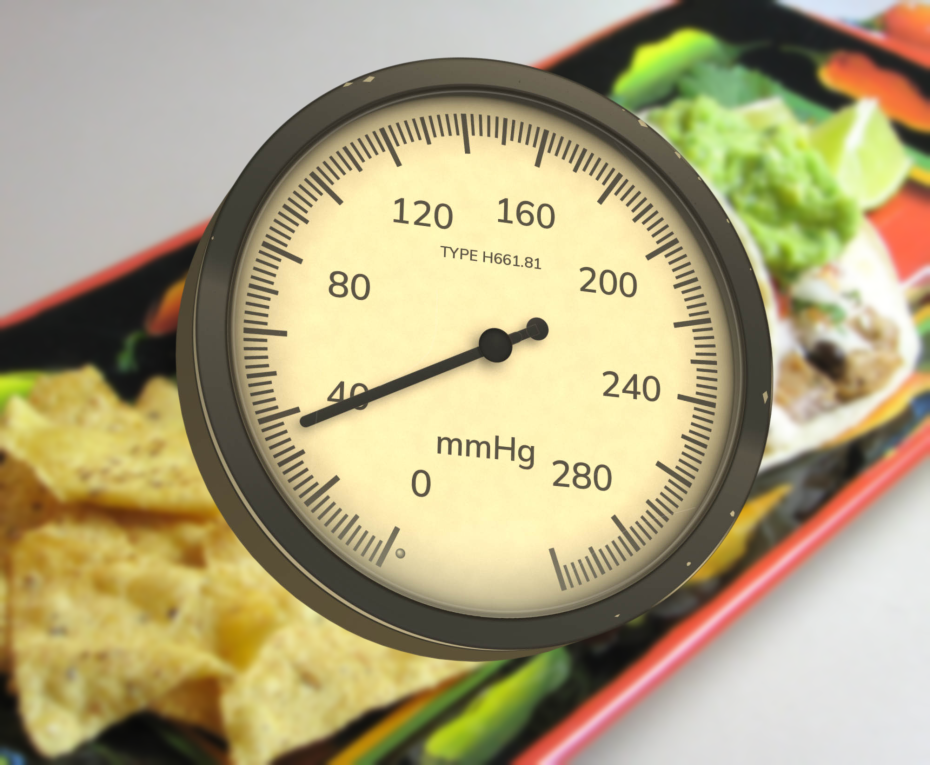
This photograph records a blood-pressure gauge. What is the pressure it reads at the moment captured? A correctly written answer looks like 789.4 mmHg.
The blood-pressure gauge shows 36 mmHg
